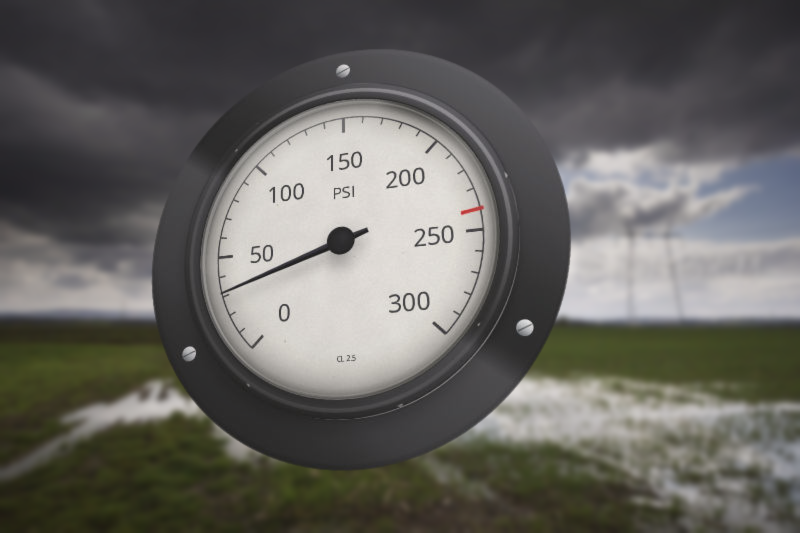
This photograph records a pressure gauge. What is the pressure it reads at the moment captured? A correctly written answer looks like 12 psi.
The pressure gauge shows 30 psi
